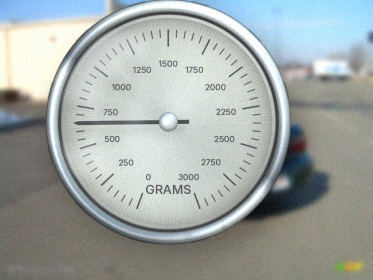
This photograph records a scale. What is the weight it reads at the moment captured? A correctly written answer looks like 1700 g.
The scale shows 650 g
